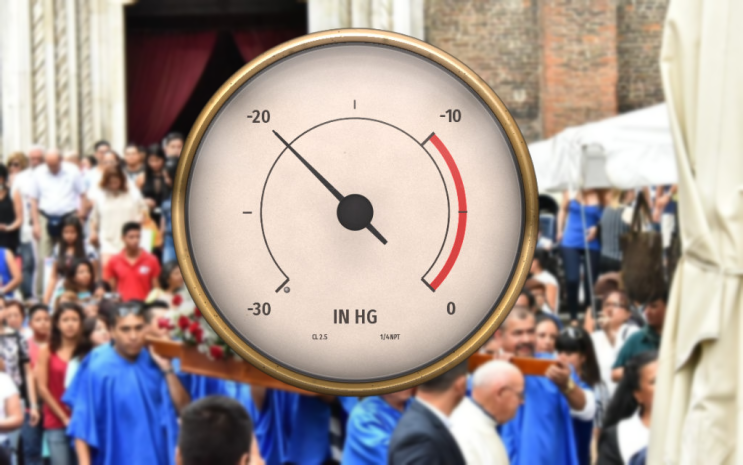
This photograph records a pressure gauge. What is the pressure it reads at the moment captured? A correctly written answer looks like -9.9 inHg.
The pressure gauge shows -20 inHg
